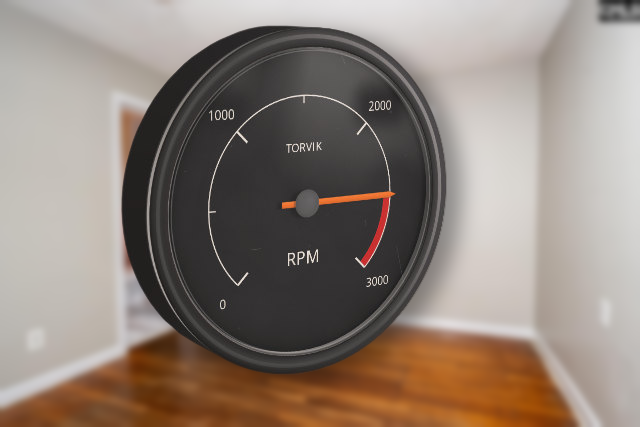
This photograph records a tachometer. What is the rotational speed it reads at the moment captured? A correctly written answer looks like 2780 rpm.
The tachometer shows 2500 rpm
